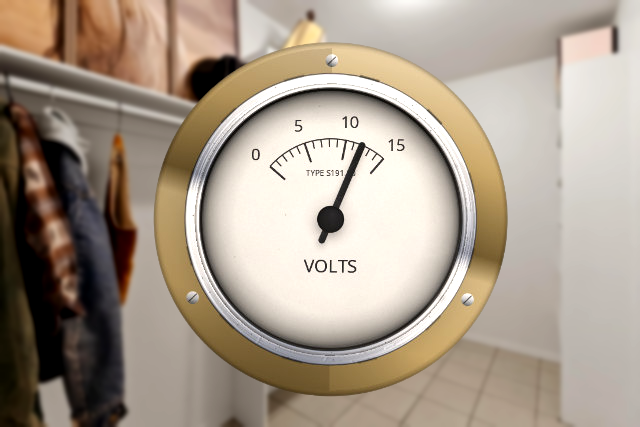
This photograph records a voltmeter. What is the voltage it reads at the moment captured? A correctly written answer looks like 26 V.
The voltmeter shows 12 V
